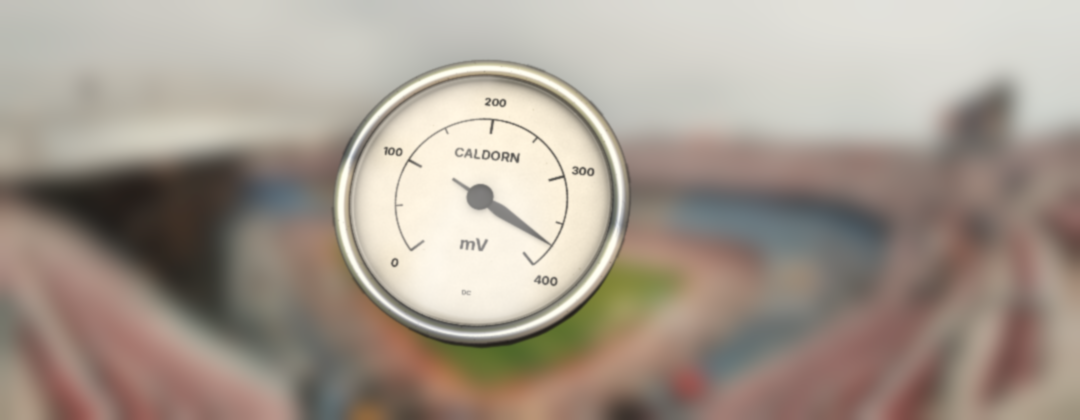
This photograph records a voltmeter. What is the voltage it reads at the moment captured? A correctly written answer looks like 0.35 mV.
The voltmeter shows 375 mV
